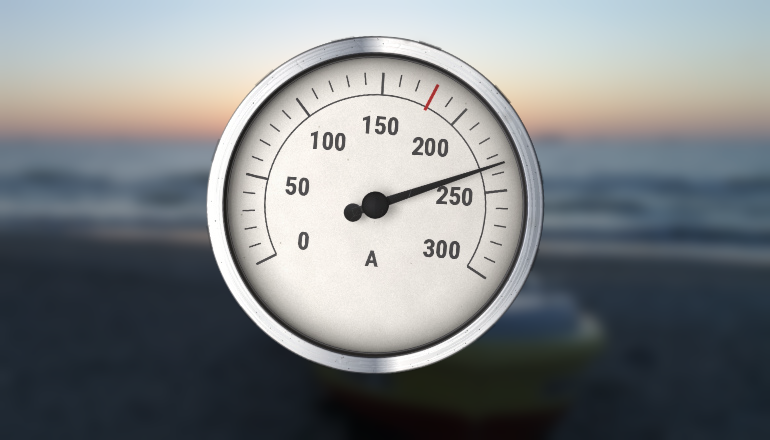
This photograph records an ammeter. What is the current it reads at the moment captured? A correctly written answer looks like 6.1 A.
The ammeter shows 235 A
